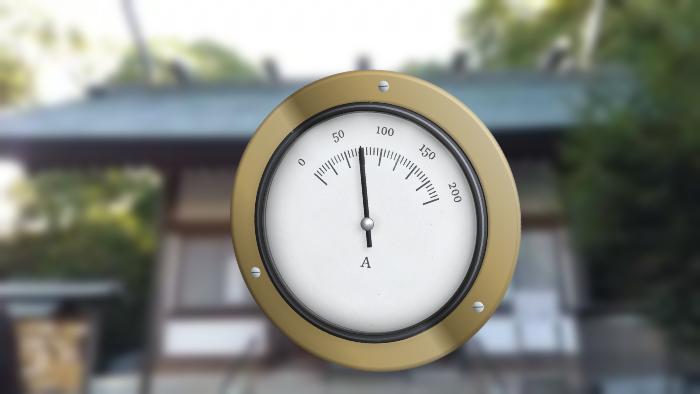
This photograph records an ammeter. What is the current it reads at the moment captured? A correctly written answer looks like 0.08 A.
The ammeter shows 75 A
